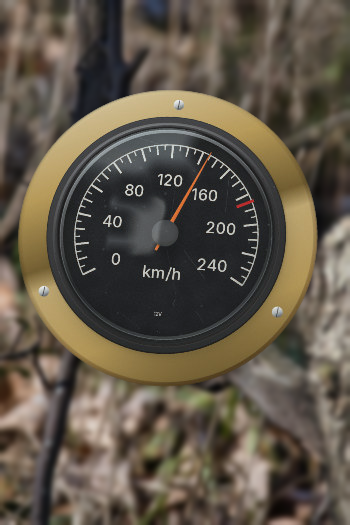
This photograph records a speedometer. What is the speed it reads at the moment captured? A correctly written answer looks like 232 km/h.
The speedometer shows 145 km/h
